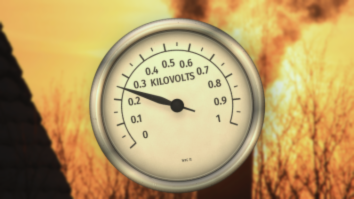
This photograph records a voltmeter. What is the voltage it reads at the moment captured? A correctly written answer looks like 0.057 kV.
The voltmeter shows 0.25 kV
